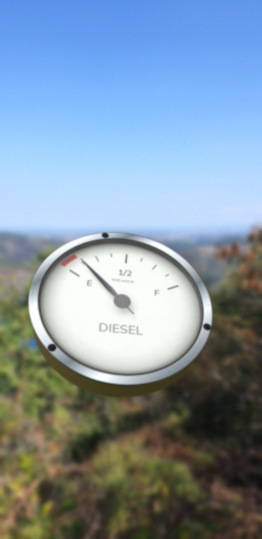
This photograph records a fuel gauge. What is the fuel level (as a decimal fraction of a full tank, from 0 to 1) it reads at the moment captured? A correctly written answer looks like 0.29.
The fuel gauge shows 0.125
